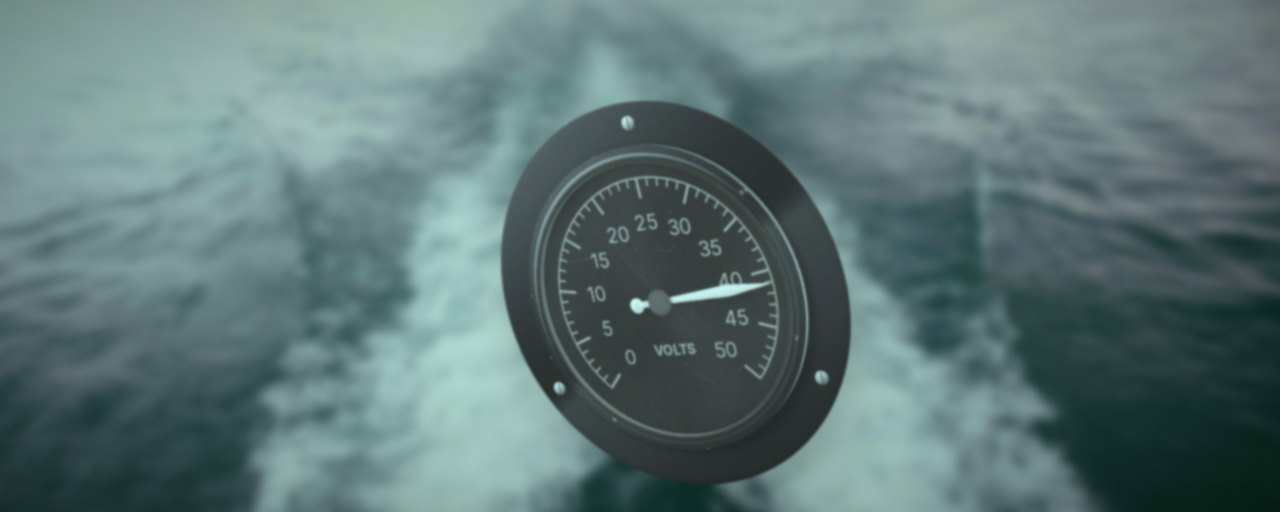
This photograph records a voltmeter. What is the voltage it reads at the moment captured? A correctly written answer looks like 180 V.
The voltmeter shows 41 V
